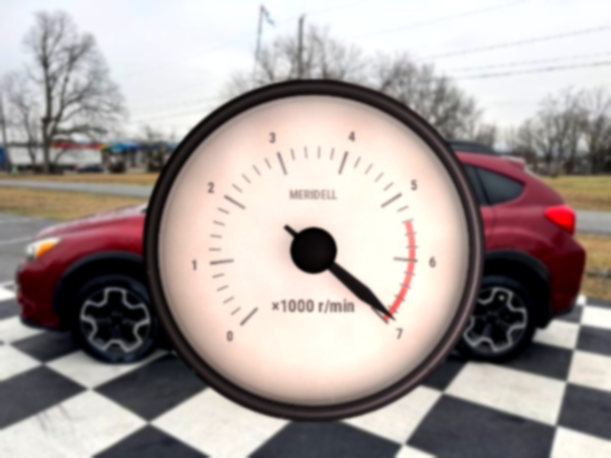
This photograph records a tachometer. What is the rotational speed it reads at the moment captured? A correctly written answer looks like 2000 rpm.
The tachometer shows 6900 rpm
